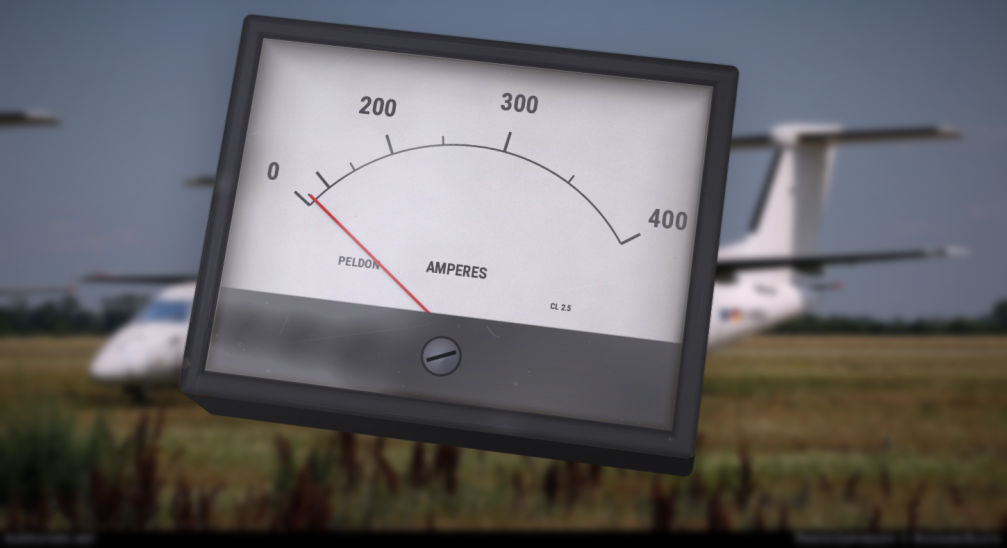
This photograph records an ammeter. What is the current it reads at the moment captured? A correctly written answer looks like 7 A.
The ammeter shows 50 A
